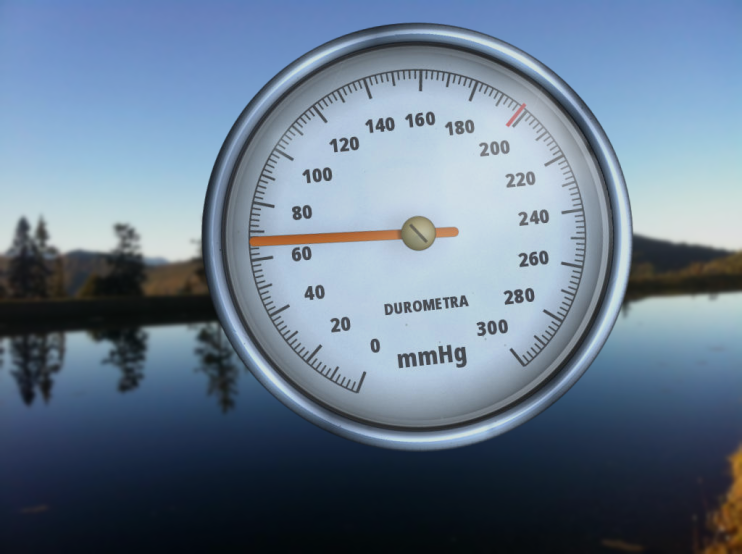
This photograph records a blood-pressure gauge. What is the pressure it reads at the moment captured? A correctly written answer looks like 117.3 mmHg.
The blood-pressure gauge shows 66 mmHg
